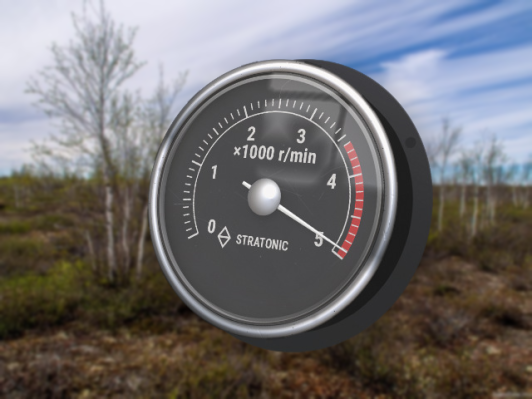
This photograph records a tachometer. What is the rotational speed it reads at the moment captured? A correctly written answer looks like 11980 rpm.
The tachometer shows 4900 rpm
